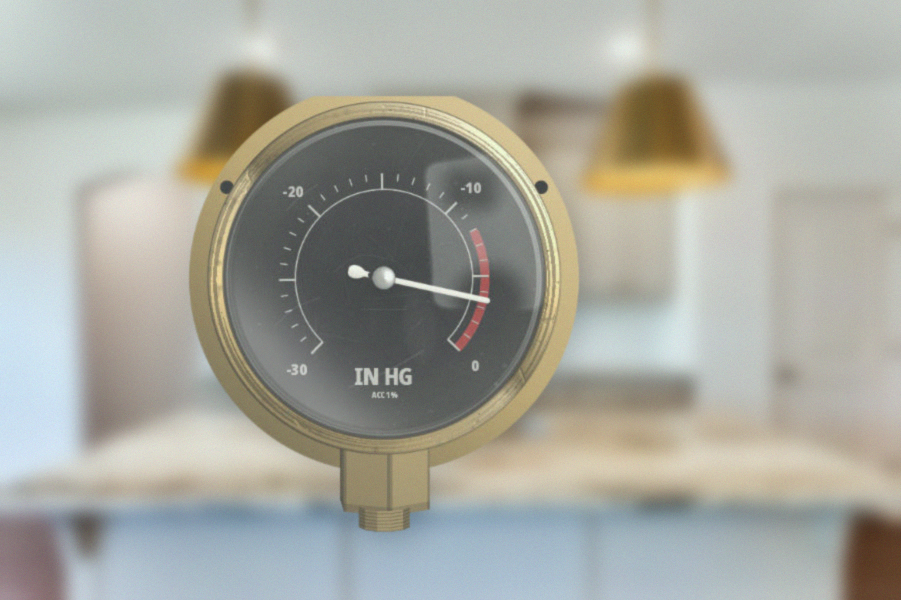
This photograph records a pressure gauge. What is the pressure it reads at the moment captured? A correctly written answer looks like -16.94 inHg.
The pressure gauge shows -3.5 inHg
